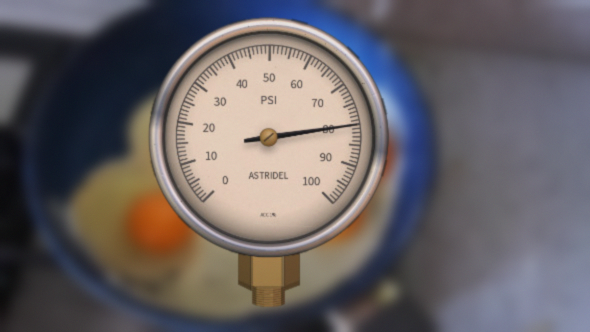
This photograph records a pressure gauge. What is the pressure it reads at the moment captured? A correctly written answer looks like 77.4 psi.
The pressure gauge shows 80 psi
